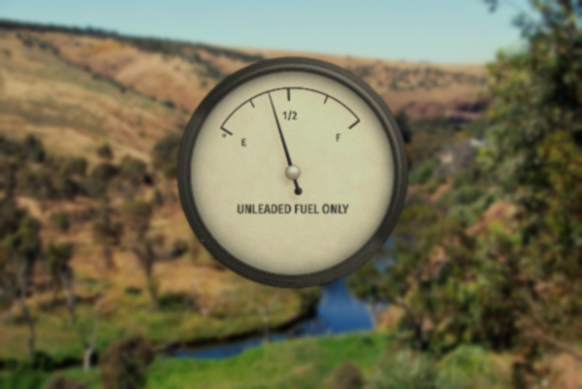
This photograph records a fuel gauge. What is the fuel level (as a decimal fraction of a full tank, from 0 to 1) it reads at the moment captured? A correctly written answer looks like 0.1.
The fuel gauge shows 0.375
